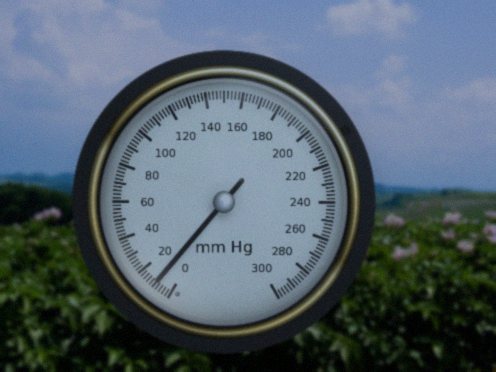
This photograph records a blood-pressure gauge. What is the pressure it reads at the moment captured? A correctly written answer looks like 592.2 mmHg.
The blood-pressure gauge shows 10 mmHg
